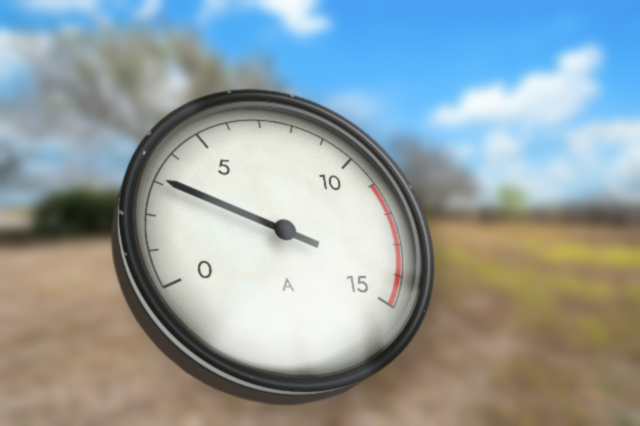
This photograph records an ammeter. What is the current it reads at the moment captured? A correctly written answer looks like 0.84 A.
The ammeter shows 3 A
